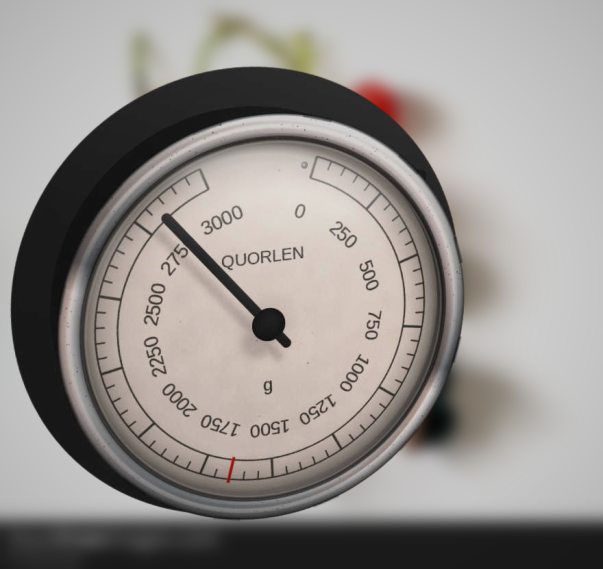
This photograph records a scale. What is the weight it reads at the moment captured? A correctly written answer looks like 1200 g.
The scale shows 2825 g
